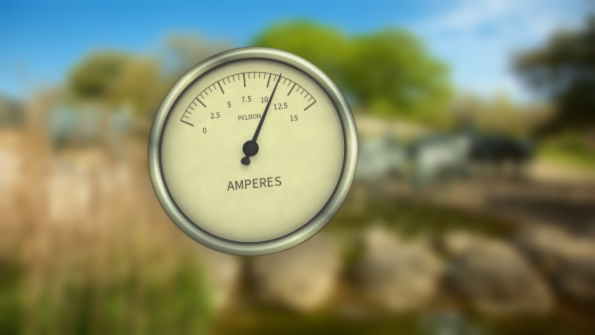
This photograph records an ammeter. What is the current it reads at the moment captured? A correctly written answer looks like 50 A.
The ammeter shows 11 A
